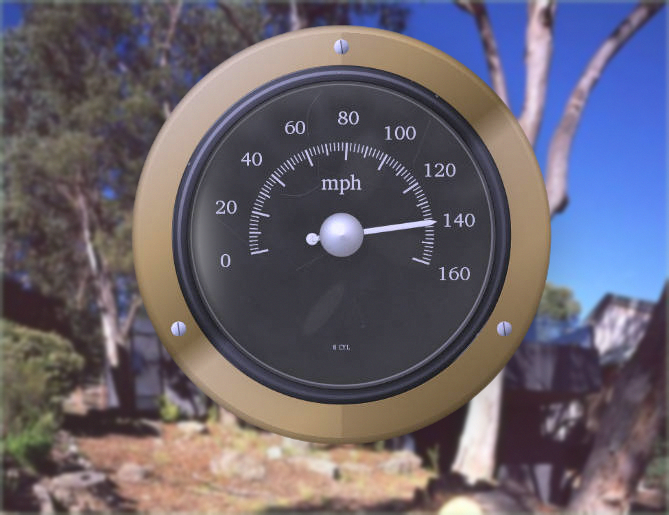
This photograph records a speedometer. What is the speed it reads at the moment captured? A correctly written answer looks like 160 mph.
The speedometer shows 140 mph
